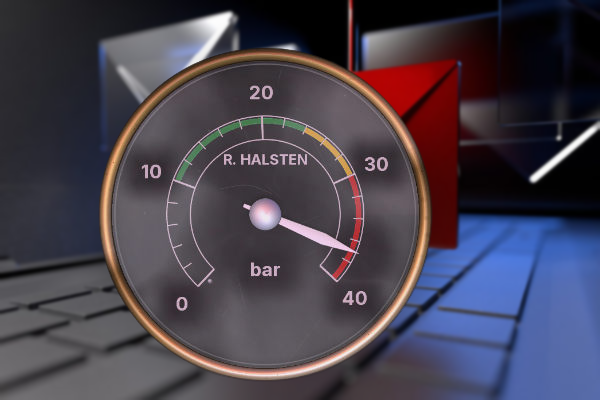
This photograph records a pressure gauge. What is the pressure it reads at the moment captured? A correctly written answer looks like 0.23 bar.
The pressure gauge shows 37 bar
